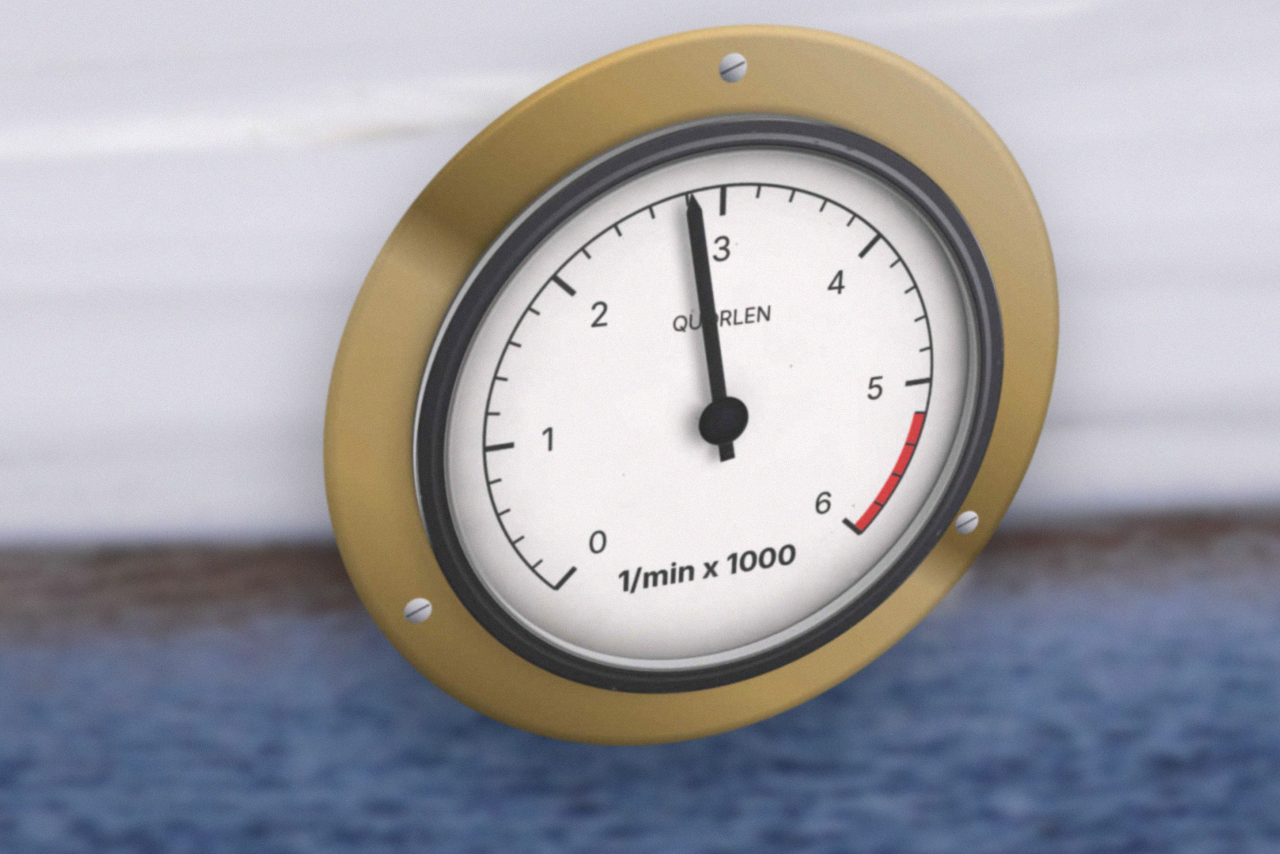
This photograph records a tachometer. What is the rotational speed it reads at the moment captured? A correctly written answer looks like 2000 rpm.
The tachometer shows 2800 rpm
